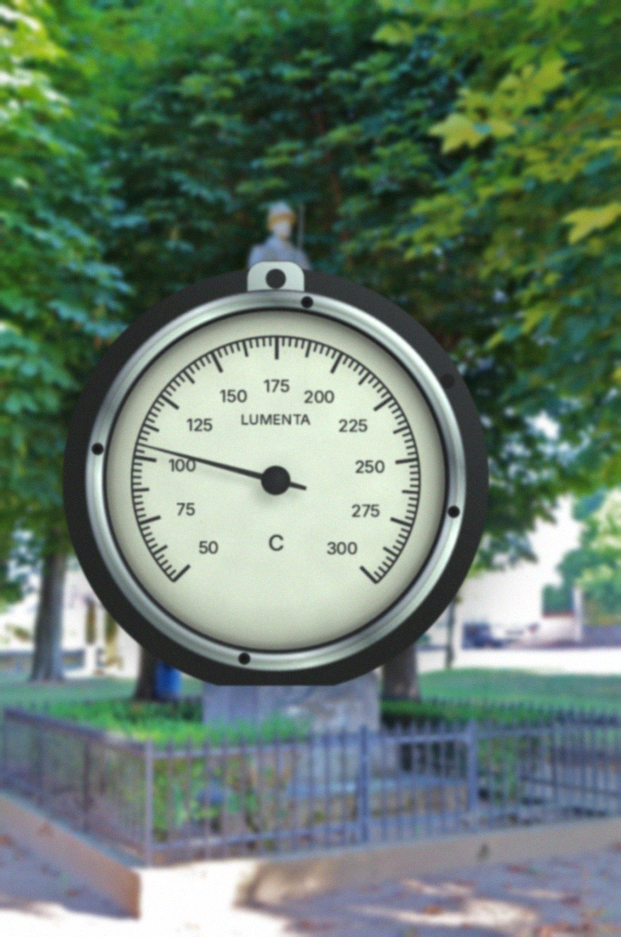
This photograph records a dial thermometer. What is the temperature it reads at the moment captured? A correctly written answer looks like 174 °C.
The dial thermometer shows 105 °C
